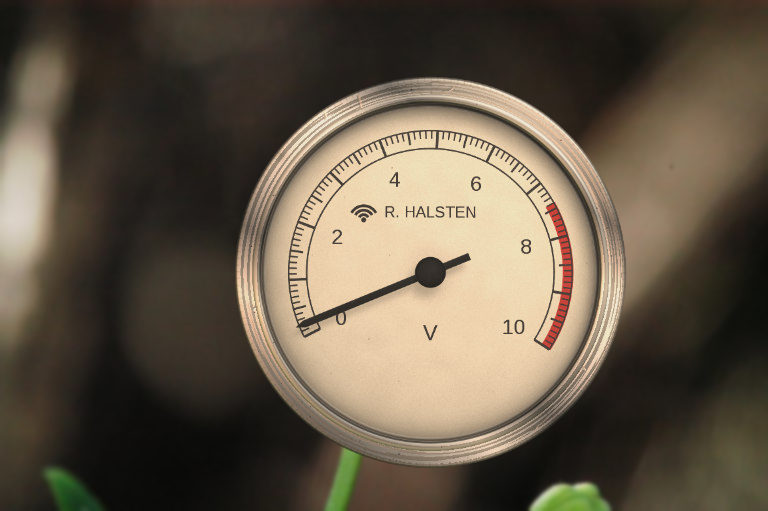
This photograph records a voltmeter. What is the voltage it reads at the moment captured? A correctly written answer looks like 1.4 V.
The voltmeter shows 0.2 V
